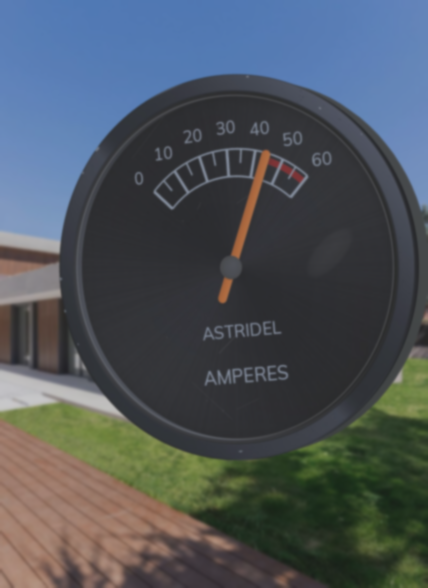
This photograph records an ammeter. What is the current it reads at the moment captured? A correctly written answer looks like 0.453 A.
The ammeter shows 45 A
